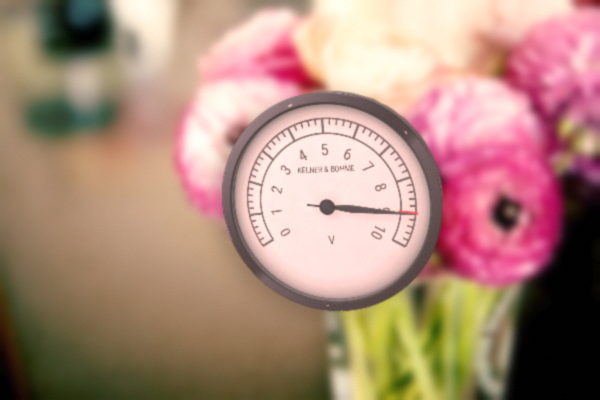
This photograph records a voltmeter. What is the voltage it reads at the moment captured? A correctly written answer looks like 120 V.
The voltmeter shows 9 V
